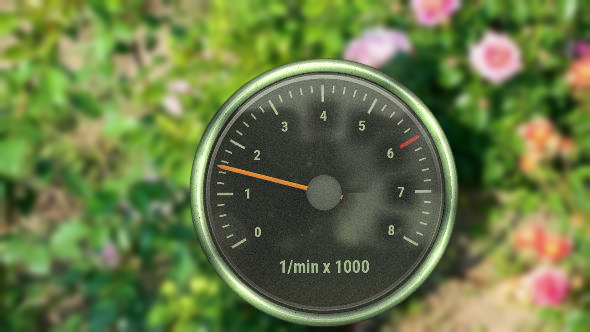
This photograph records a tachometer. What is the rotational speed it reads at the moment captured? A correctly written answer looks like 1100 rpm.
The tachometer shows 1500 rpm
